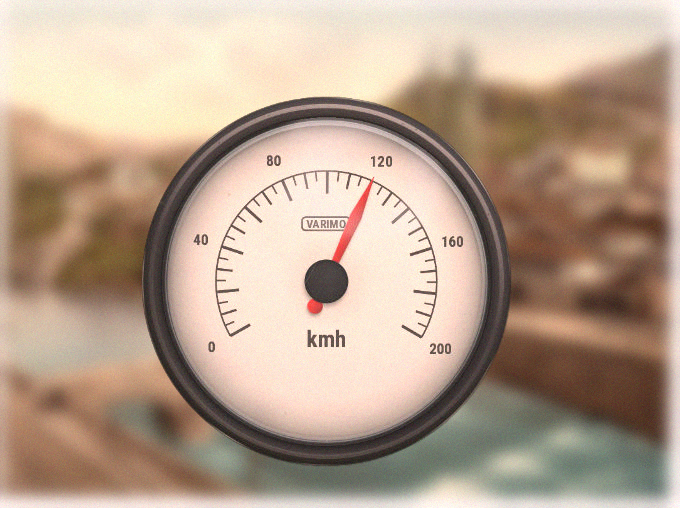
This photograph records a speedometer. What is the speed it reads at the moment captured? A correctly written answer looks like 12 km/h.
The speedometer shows 120 km/h
